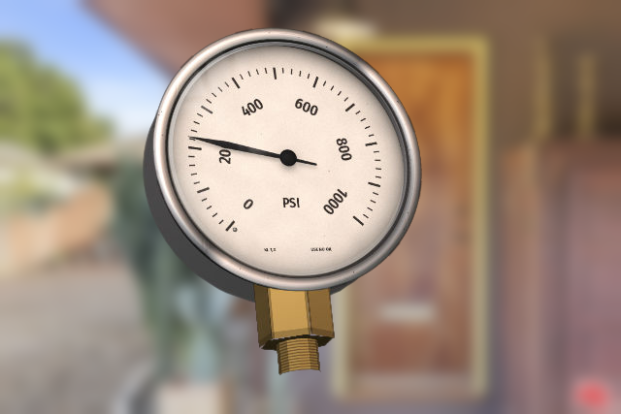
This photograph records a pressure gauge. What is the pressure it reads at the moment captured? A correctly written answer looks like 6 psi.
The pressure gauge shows 220 psi
